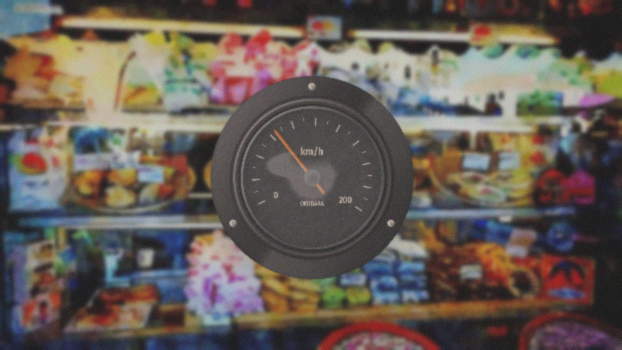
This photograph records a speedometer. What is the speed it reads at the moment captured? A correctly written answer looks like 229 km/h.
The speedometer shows 65 km/h
